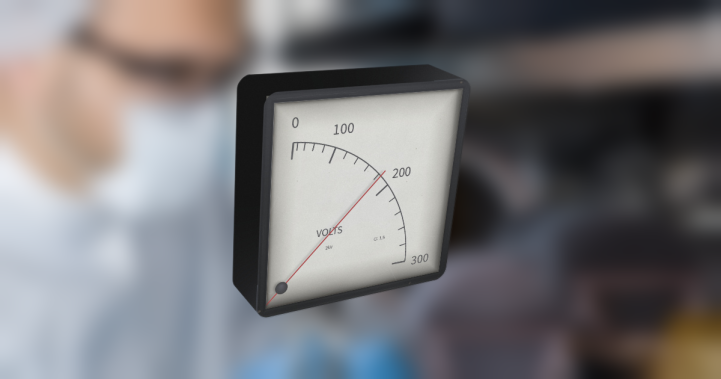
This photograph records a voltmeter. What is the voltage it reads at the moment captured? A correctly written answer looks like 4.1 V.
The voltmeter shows 180 V
